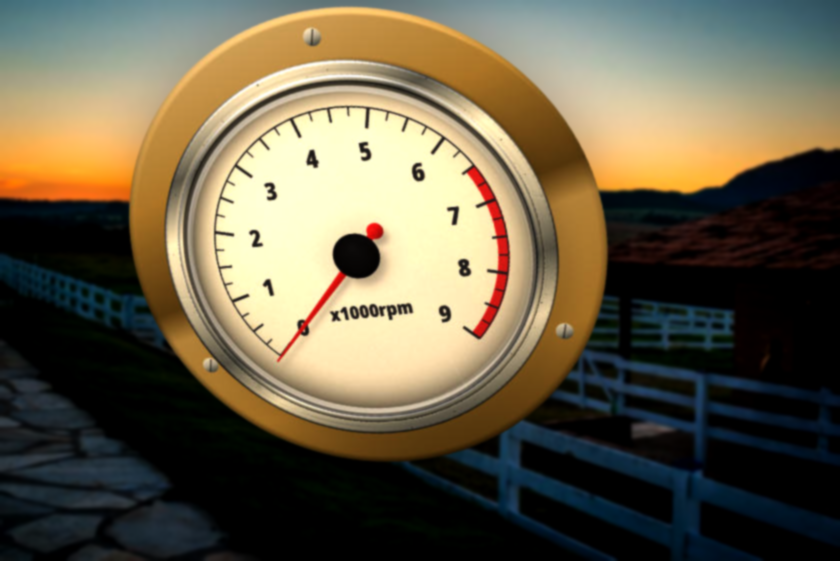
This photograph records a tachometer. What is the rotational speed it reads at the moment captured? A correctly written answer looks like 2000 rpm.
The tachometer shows 0 rpm
